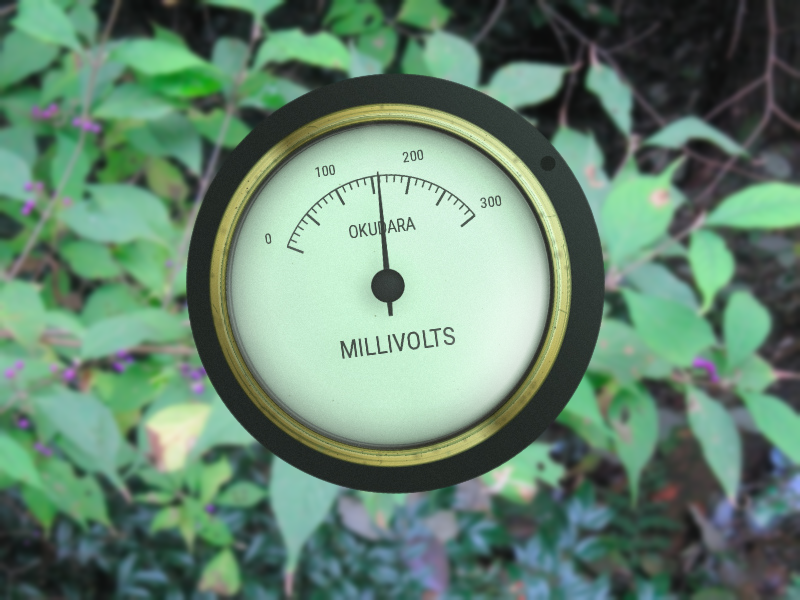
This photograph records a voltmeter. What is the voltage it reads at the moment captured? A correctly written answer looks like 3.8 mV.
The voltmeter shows 160 mV
